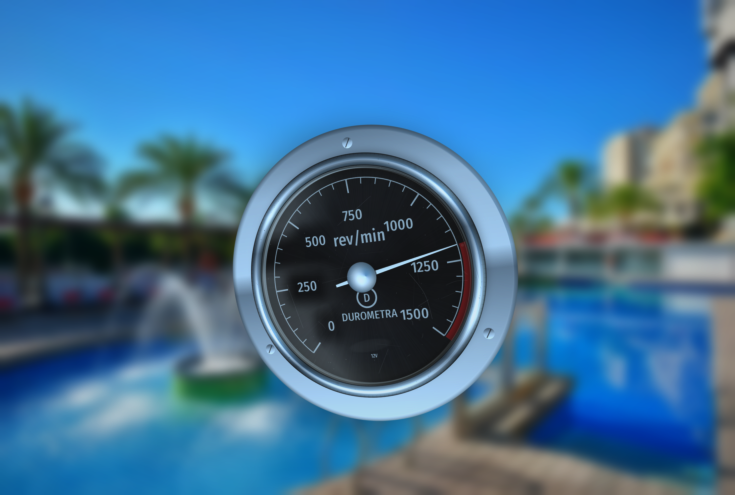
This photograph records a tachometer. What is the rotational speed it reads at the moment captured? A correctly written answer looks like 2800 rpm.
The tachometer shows 1200 rpm
